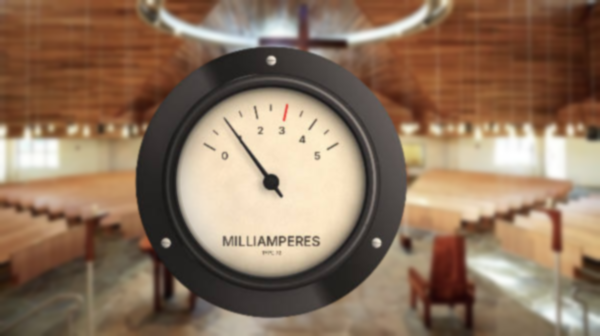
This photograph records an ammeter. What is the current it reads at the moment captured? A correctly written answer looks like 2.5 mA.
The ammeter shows 1 mA
